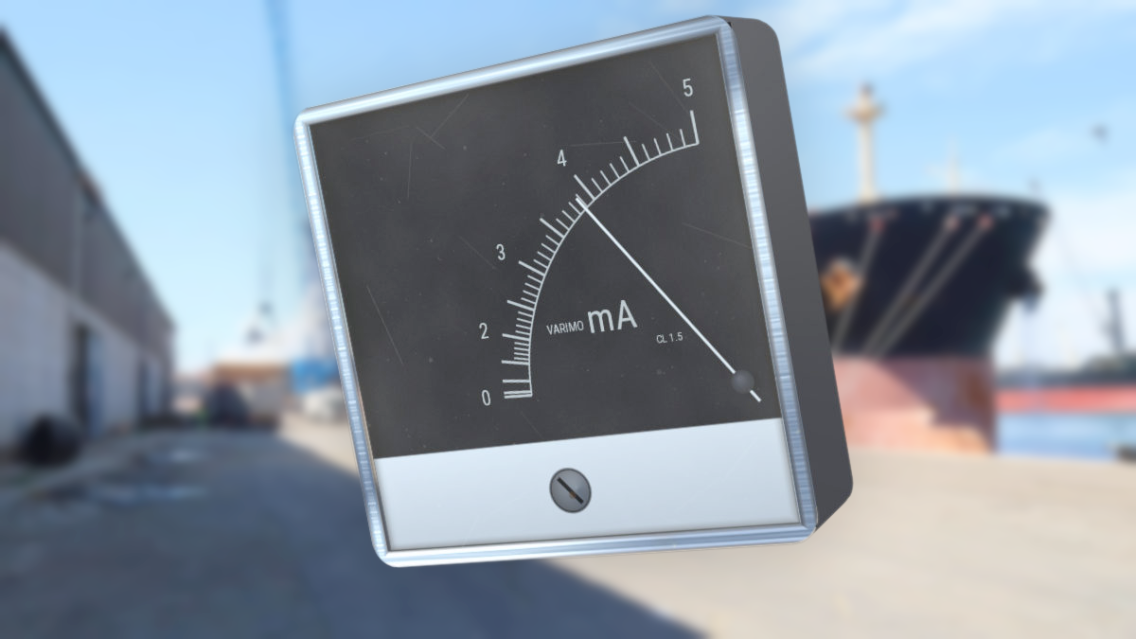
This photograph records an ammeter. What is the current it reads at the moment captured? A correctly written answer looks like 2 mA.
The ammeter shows 3.9 mA
